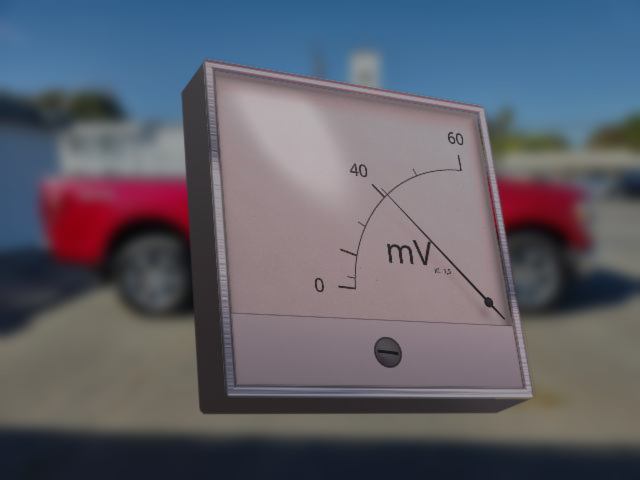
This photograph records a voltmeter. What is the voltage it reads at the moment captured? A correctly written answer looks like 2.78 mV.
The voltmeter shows 40 mV
